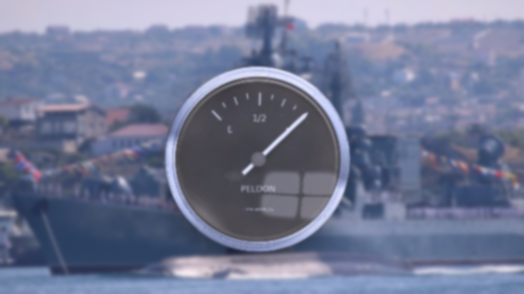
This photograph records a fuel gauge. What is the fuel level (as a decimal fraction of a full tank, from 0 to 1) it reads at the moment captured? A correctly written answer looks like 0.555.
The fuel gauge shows 1
